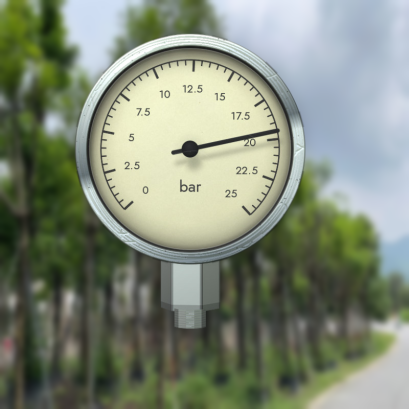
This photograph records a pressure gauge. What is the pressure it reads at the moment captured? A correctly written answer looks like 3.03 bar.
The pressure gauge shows 19.5 bar
